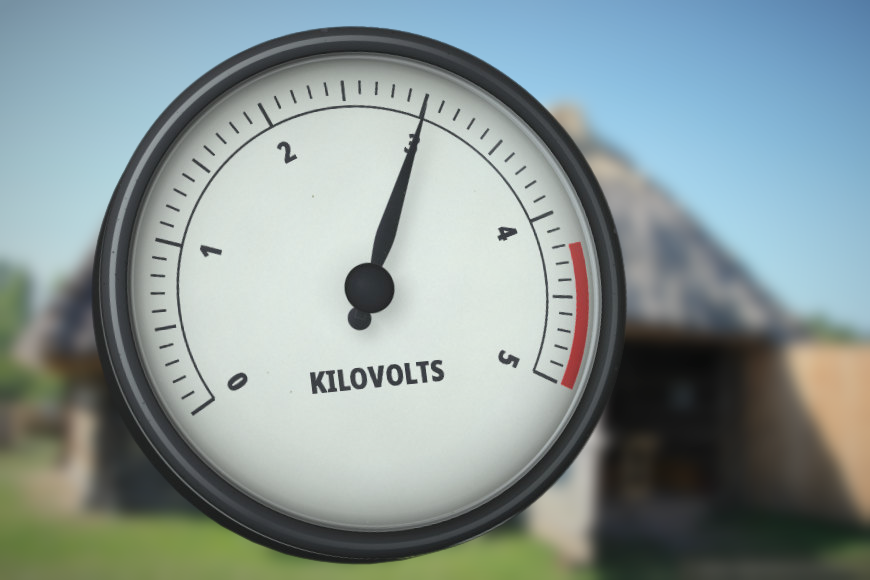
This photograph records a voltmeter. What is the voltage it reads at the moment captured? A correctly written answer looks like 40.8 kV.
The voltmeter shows 3 kV
